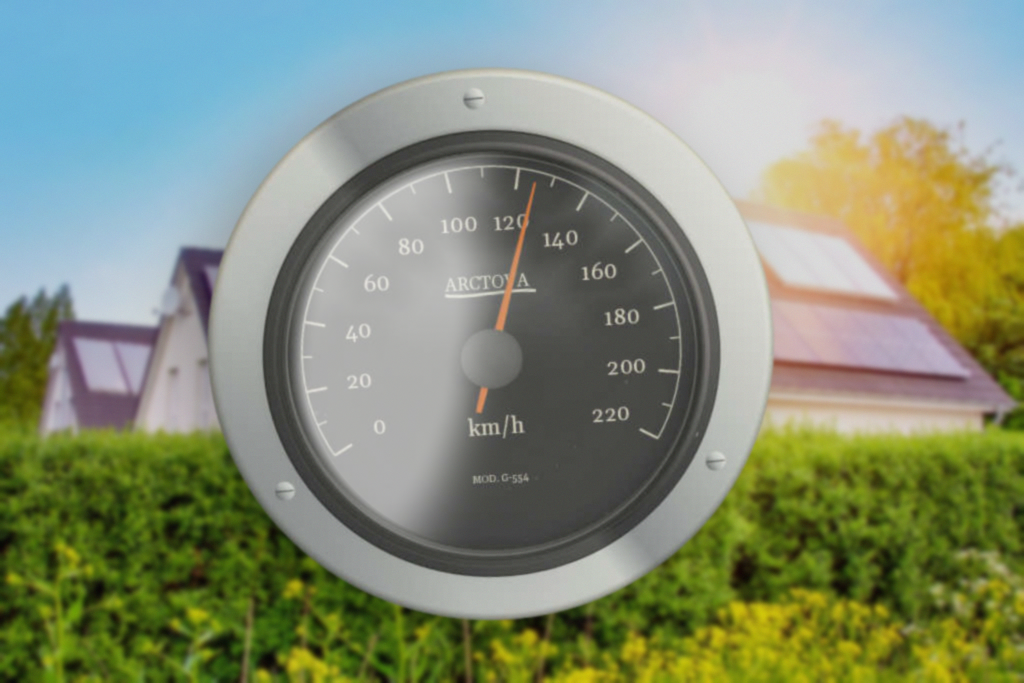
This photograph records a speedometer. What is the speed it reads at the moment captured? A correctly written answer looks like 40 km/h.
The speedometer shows 125 km/h
